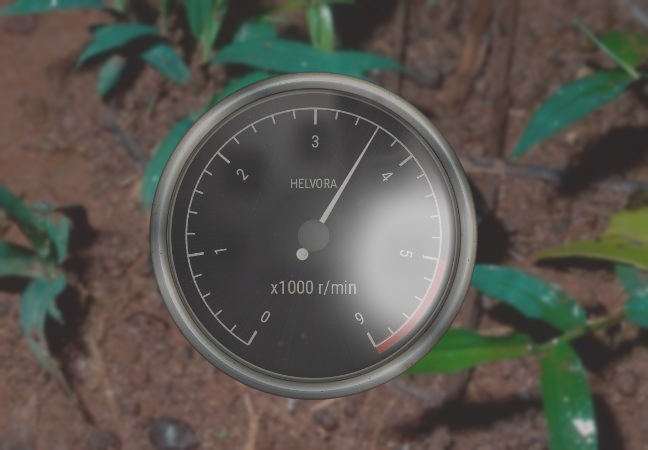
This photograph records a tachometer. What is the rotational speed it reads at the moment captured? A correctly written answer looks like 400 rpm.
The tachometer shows 3600 rpm
